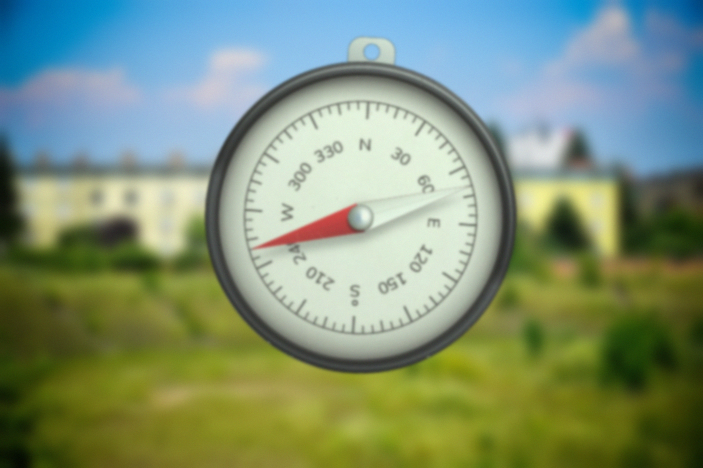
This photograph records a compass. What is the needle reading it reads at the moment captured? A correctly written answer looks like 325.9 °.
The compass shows 250 °
